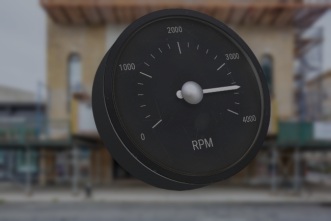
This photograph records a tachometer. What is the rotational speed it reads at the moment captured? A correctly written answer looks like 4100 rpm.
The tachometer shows 3500 rpm
